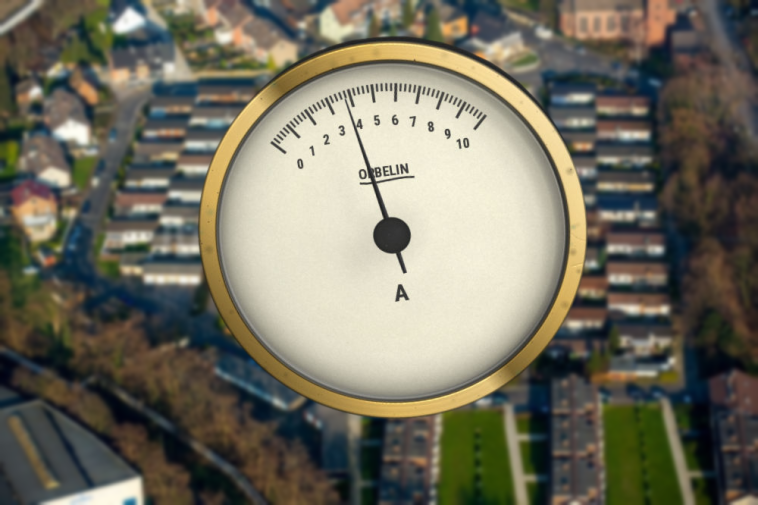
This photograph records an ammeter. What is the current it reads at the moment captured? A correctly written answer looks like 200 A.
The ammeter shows 3.8 A
